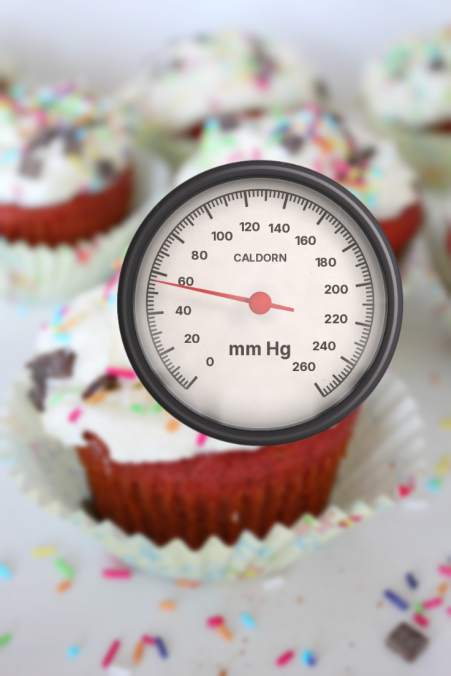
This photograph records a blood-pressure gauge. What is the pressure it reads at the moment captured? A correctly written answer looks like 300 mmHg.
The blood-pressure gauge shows 56 mmHg
